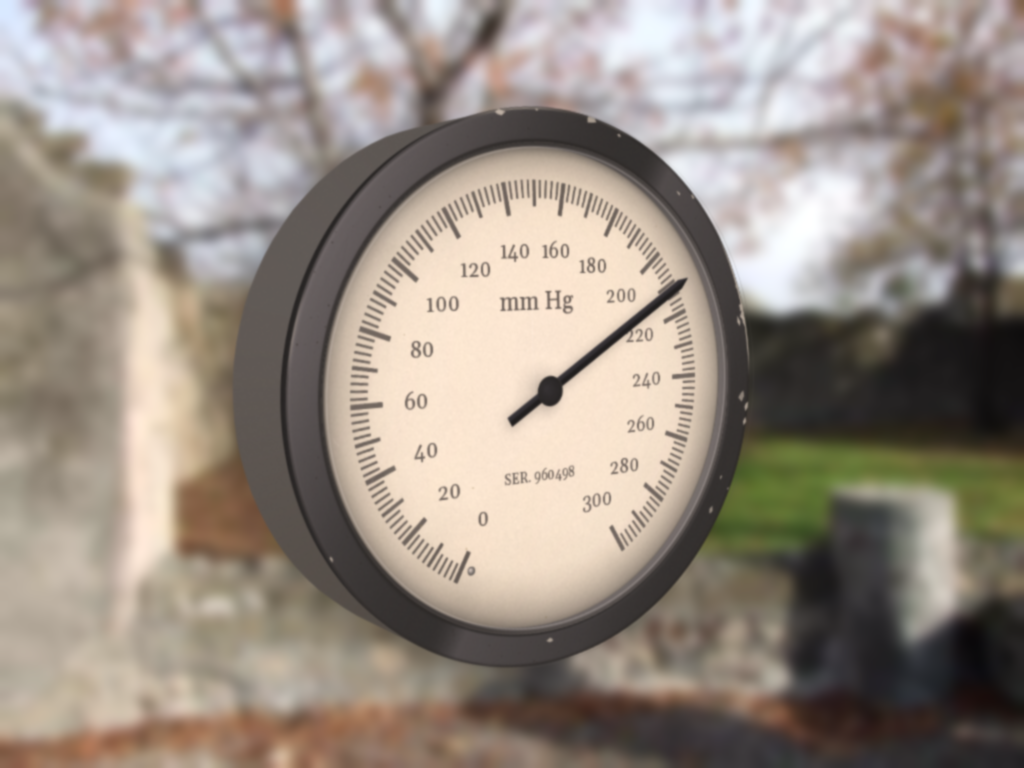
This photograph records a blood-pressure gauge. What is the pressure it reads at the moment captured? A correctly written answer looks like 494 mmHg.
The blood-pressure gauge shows 210 mmHg
